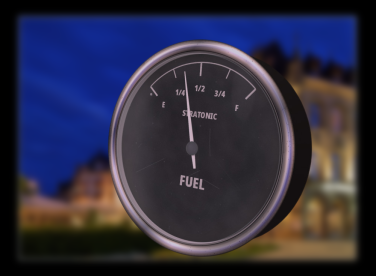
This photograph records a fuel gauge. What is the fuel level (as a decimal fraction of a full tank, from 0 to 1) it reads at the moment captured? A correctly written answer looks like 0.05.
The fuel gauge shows 0.375
